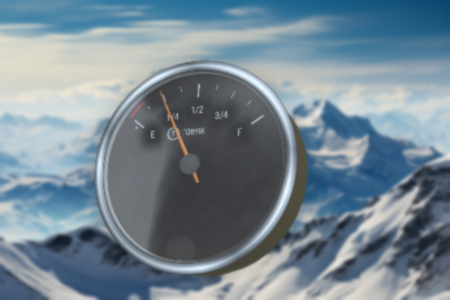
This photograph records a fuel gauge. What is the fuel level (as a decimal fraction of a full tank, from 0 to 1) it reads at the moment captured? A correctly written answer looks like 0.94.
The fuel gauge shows 0.25
